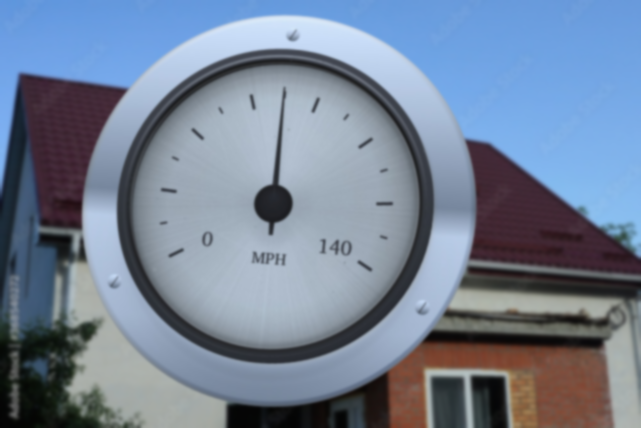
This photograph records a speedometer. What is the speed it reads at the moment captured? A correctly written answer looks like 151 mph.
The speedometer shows 70 mph
